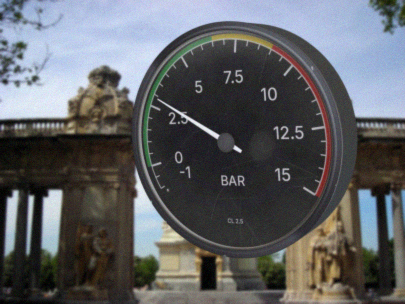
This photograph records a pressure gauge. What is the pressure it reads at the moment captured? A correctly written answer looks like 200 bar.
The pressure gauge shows 3 bar
